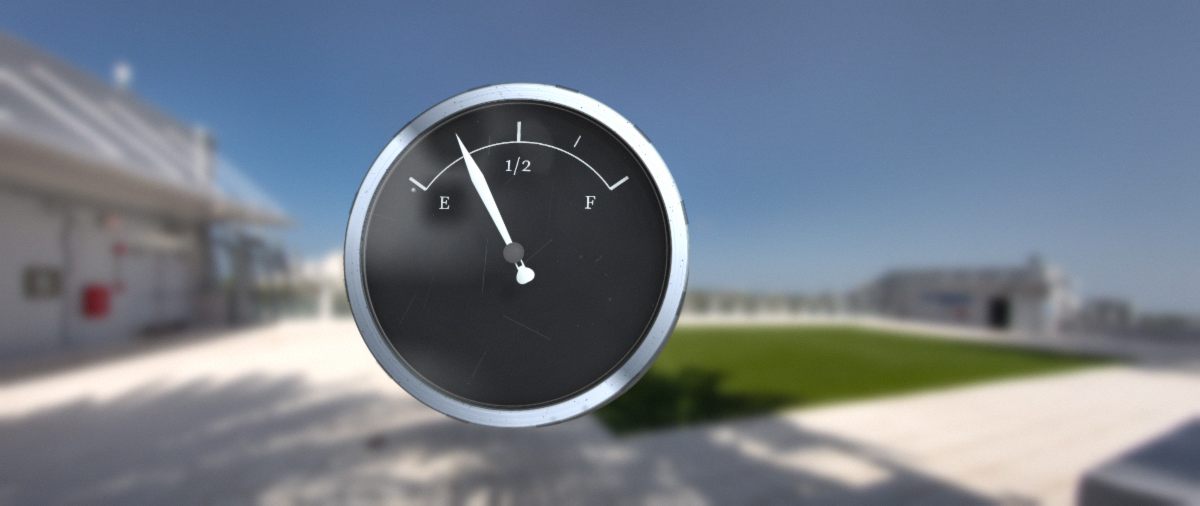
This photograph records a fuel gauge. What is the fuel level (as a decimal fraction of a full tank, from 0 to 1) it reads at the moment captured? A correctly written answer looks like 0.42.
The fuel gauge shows 0.25
